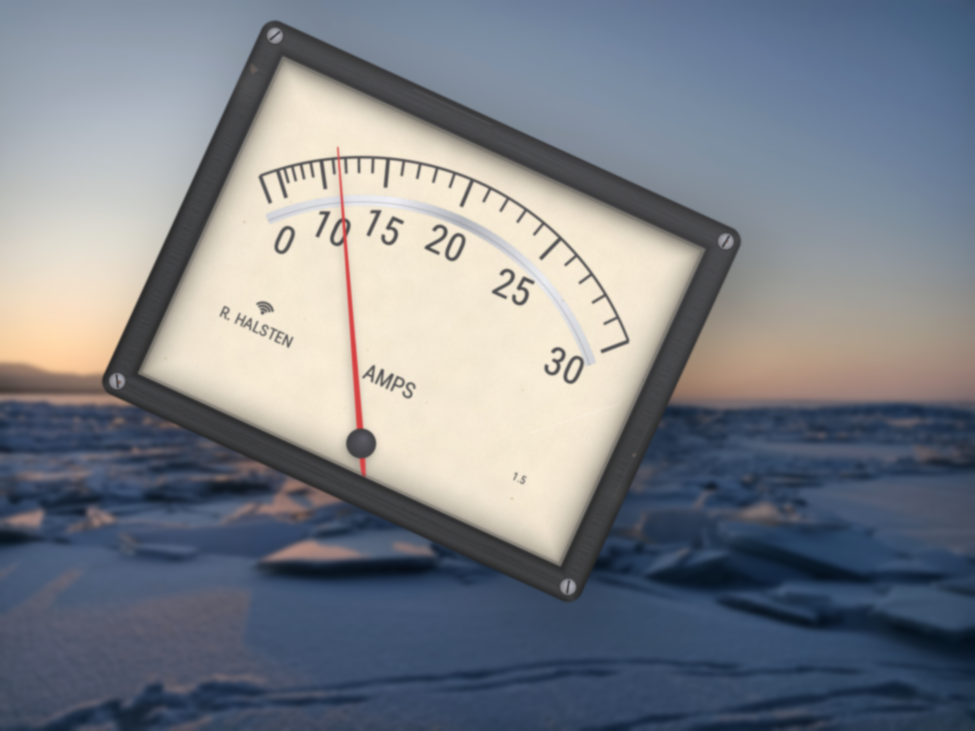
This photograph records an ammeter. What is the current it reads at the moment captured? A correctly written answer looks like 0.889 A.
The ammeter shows 11.5 A
